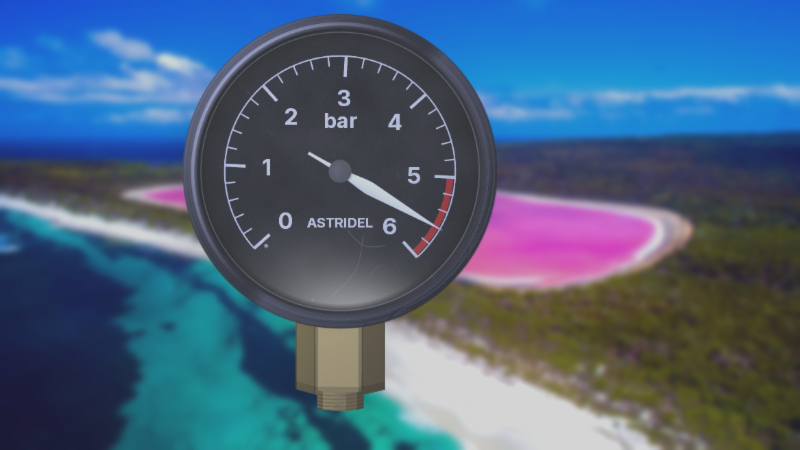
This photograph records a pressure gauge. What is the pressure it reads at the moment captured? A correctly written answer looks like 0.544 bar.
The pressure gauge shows 5.6 bar
